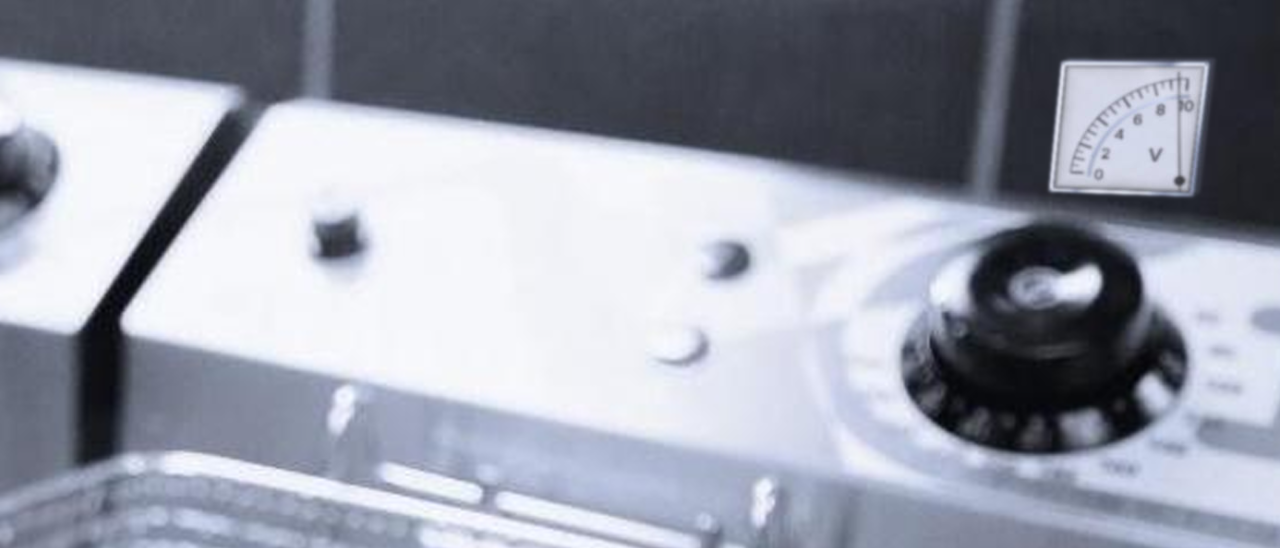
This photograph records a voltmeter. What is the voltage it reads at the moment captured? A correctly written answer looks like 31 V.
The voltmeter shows 9.5 V
